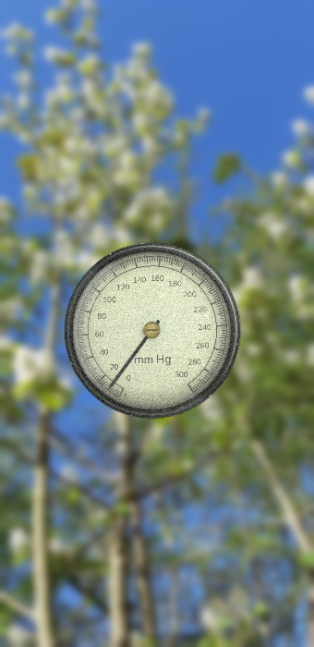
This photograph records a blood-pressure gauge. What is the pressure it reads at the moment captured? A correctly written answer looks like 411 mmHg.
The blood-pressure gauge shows 10 mmHg
